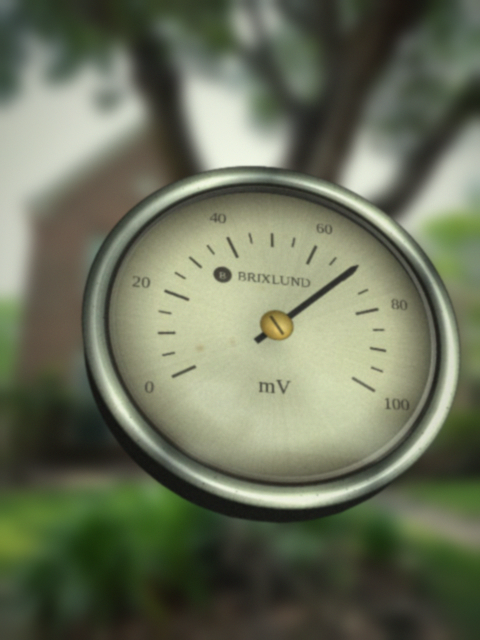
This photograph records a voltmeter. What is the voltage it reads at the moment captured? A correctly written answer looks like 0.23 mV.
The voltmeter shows 70 mV
